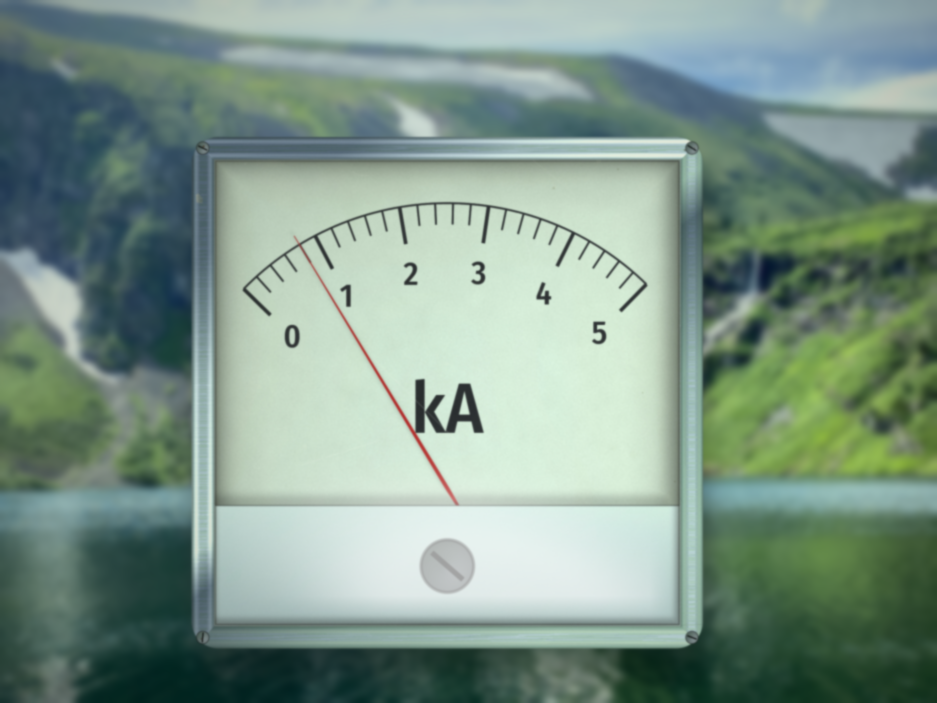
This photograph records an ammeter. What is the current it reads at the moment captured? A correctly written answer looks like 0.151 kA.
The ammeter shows 0.8 kA
